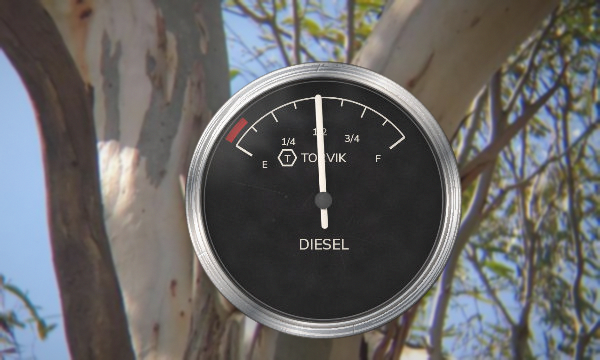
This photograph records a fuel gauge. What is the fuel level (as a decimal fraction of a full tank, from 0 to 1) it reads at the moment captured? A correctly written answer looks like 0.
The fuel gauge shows 0.5
